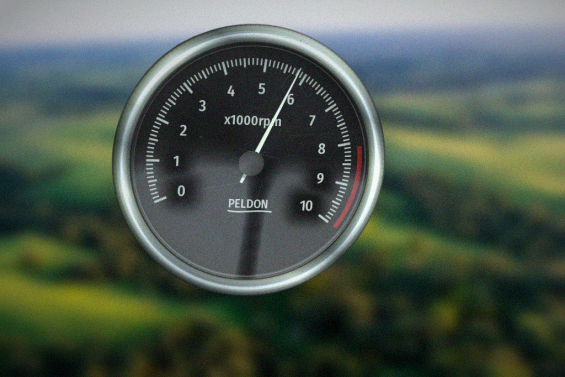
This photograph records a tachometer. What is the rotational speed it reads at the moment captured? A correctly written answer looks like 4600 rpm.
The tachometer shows 5800 rpm
